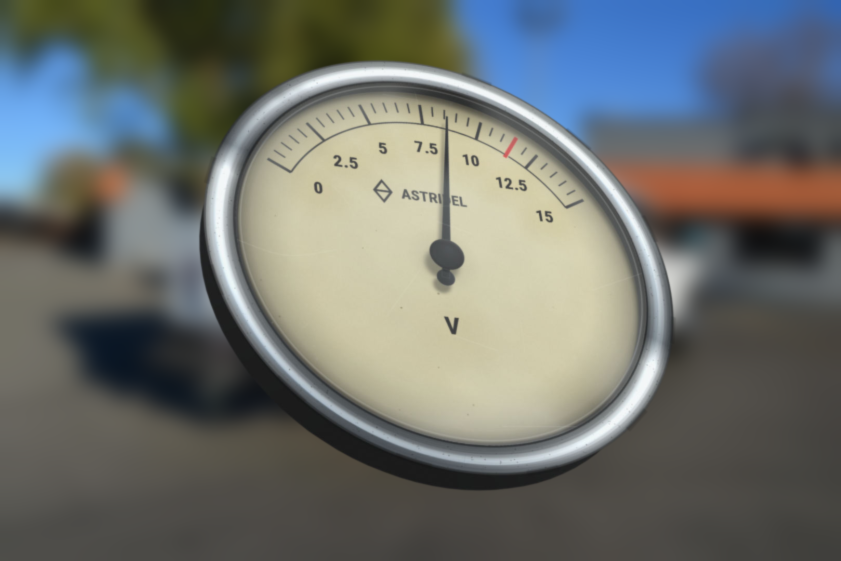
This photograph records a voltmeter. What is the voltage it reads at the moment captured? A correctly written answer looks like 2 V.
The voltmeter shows 8.5 V
